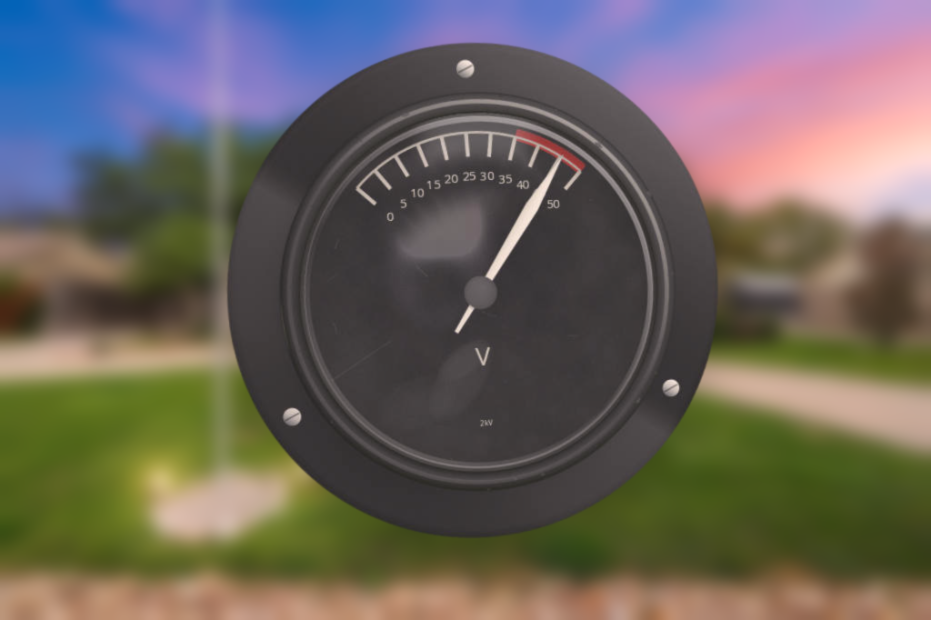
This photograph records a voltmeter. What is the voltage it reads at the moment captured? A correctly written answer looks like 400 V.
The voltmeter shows 45 V
